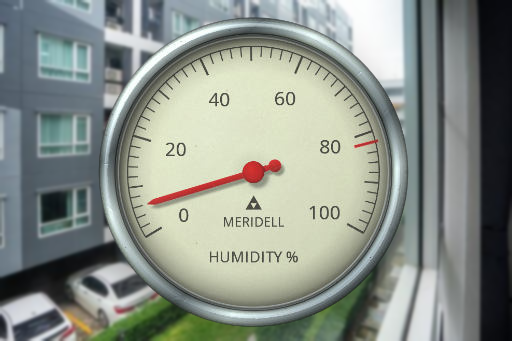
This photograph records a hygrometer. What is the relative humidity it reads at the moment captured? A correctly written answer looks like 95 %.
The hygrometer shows 6 %
